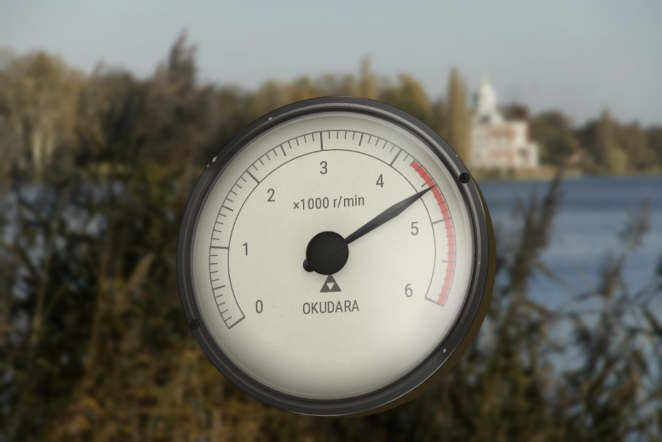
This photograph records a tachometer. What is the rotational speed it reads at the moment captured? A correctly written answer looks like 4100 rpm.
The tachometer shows 4600 rpm
